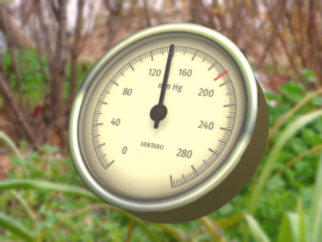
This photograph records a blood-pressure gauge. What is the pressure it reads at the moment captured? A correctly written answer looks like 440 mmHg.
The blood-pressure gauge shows 140 mmHg
